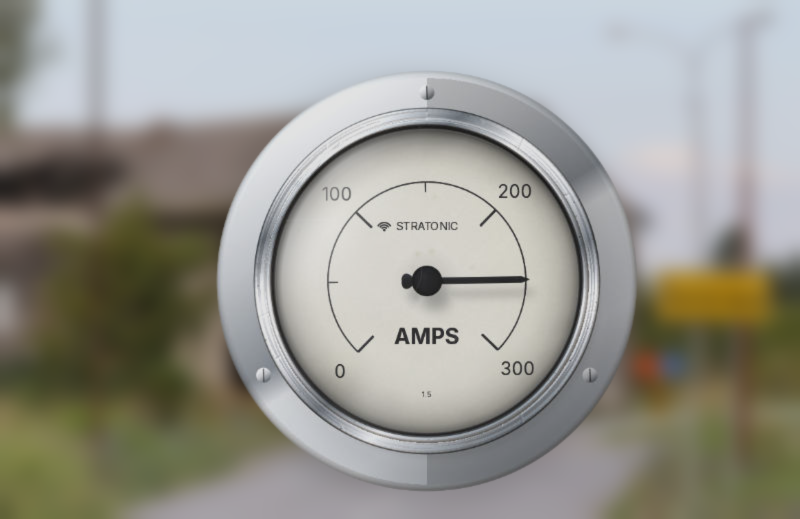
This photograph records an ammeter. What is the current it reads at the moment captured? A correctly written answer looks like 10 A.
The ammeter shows 250 A
